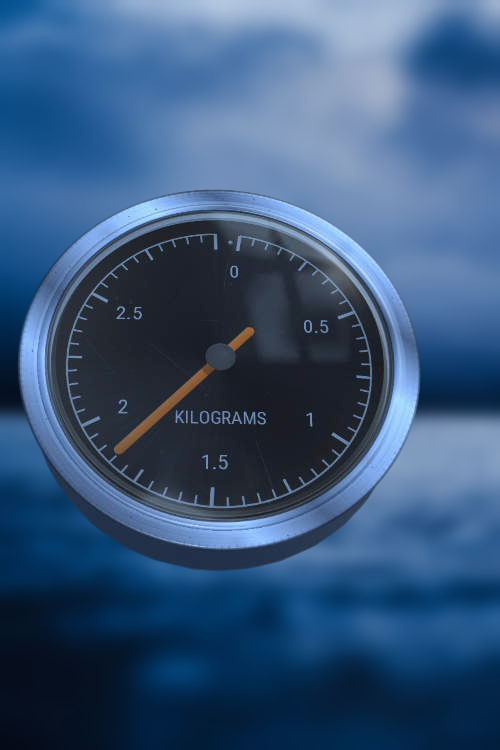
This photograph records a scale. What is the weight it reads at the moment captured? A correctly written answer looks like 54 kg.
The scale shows 1.85 kg
